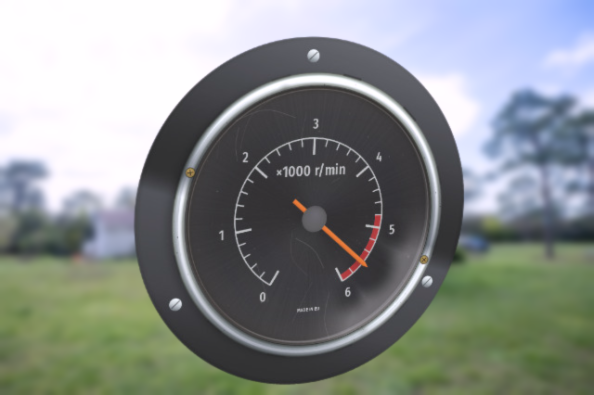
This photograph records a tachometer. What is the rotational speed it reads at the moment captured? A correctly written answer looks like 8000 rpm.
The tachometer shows 5600 rpm
